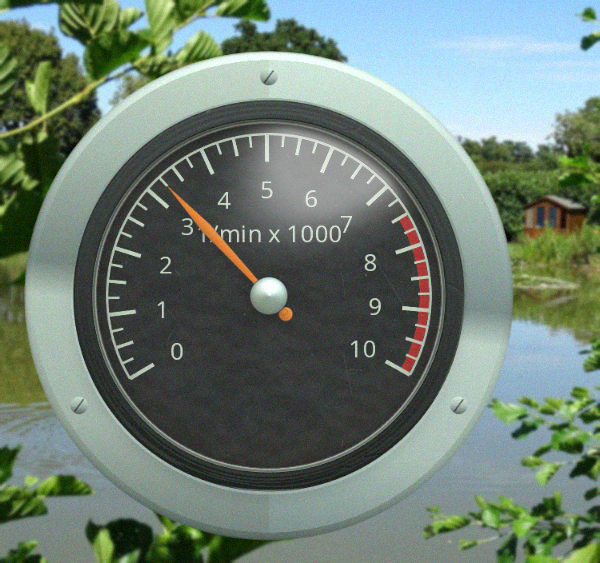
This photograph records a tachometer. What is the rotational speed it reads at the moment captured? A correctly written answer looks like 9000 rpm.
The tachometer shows 3250 rpm
